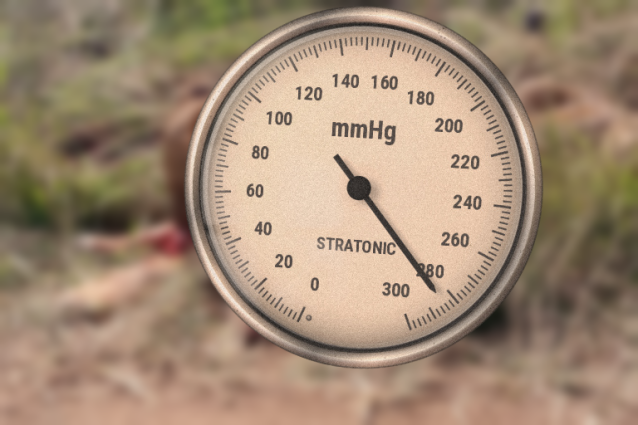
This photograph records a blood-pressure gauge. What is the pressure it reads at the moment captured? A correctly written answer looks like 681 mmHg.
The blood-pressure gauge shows 284 mmHg
